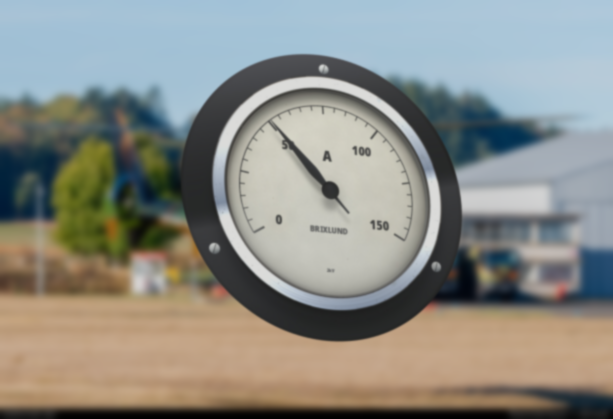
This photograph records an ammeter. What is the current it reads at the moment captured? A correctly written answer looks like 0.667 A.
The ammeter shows 50 A
